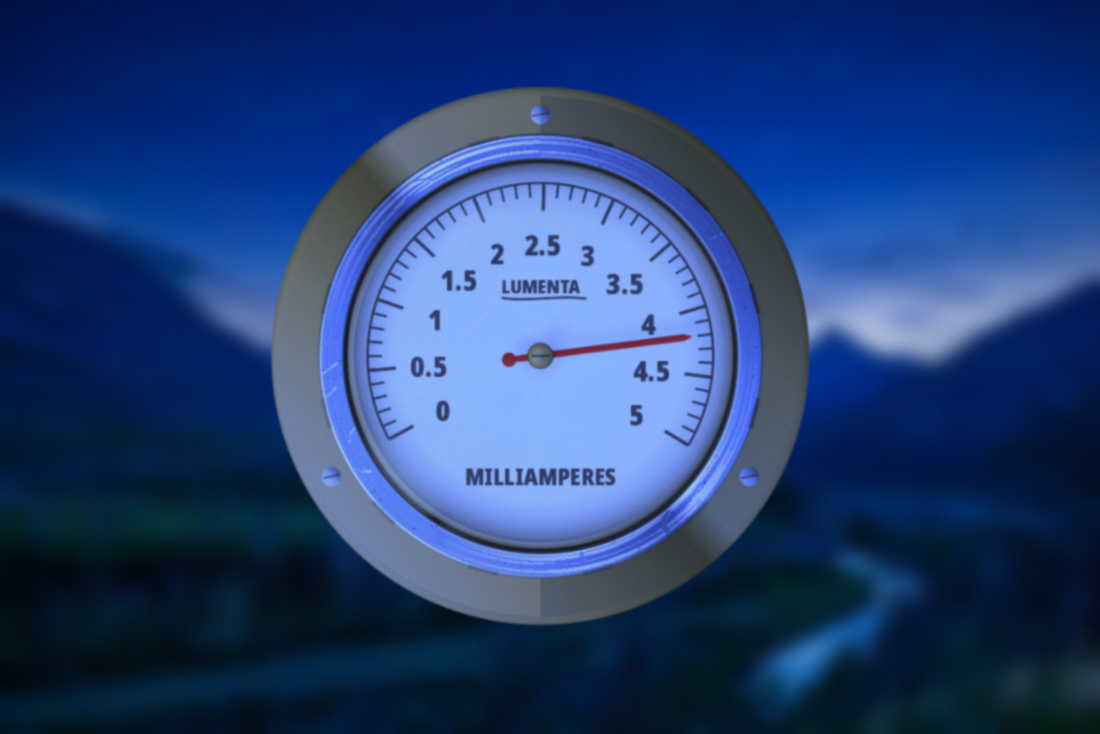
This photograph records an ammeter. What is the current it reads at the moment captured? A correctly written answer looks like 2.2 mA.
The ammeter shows 4.2 mA
